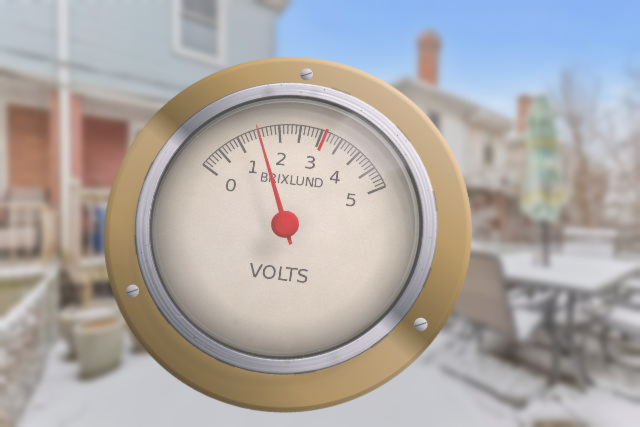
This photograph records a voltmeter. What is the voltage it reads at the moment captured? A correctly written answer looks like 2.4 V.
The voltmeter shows 1.5 V
